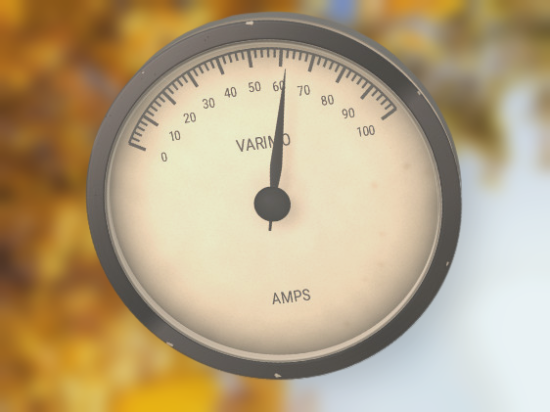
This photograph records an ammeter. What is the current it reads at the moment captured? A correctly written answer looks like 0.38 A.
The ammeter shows 62 A
